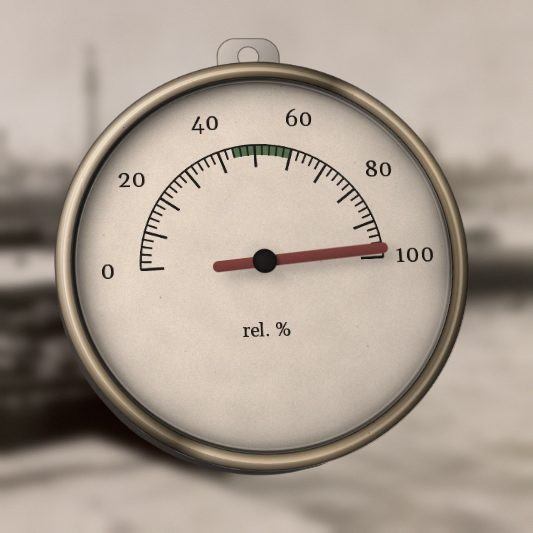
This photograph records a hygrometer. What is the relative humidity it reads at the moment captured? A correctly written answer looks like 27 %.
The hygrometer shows 98 %
